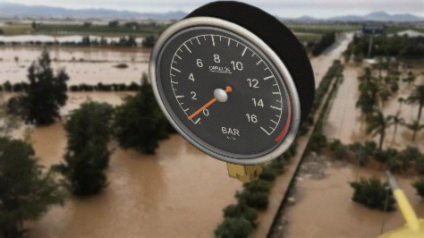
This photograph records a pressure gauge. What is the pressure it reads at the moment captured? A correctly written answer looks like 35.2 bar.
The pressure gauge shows 0.5 bar
